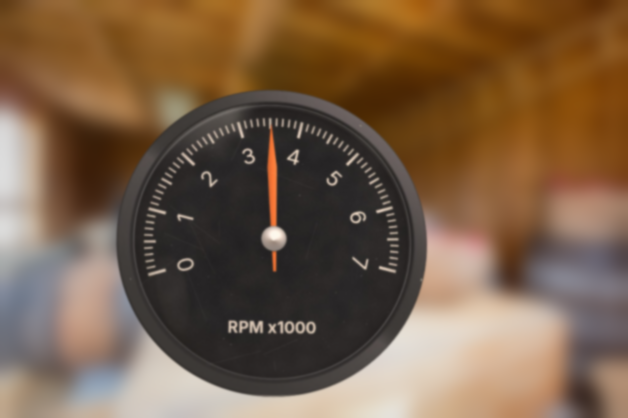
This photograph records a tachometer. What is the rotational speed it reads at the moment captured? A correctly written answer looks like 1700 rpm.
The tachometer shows 3500 rpm
